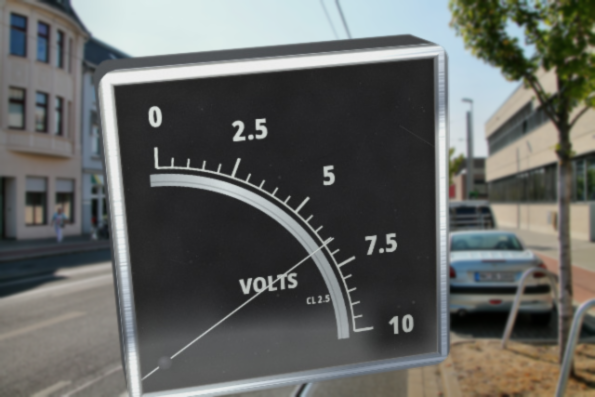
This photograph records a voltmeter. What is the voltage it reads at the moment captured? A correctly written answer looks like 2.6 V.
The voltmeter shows 6.5 V
